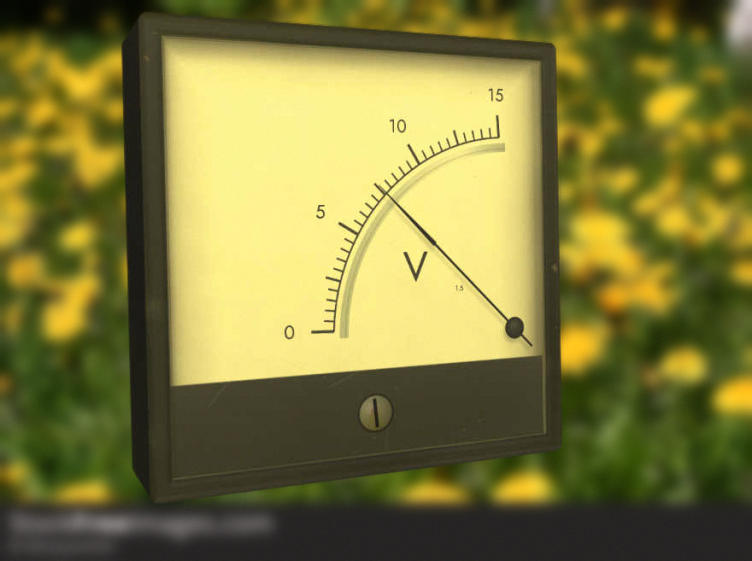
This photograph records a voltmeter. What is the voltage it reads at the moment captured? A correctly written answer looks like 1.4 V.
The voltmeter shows 7.5 V
